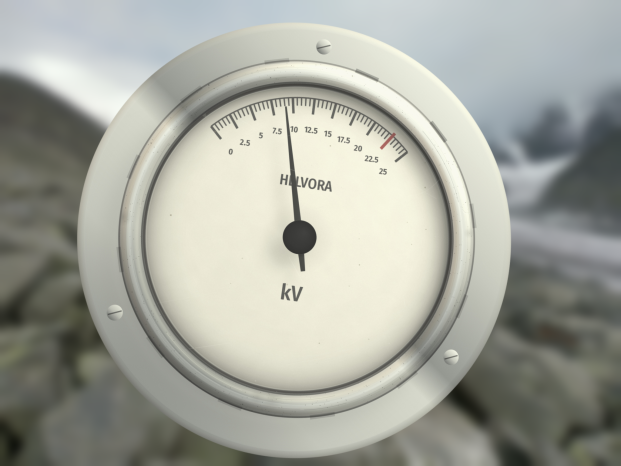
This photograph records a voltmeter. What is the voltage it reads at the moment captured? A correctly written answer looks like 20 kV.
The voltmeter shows 9 kV
